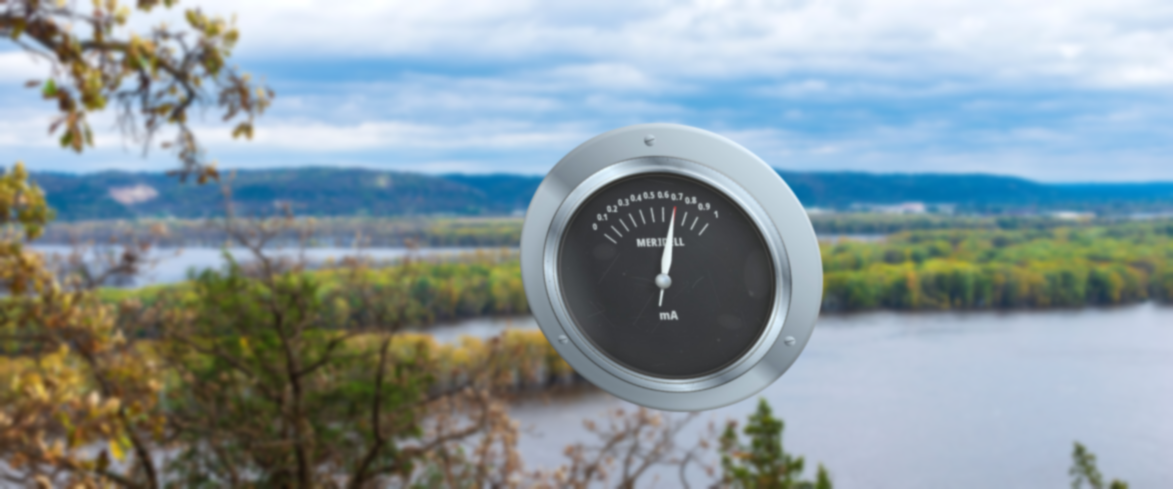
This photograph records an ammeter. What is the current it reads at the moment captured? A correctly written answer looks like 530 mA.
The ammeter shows 0.7 mA
